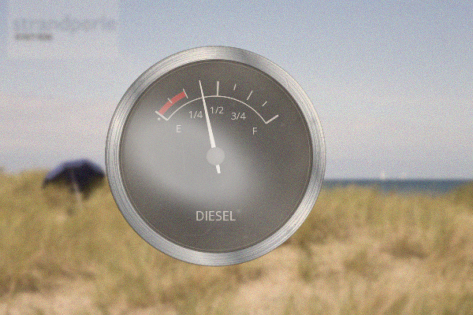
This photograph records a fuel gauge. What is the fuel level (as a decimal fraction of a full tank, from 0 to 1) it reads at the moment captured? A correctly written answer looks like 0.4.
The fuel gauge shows 0.375
